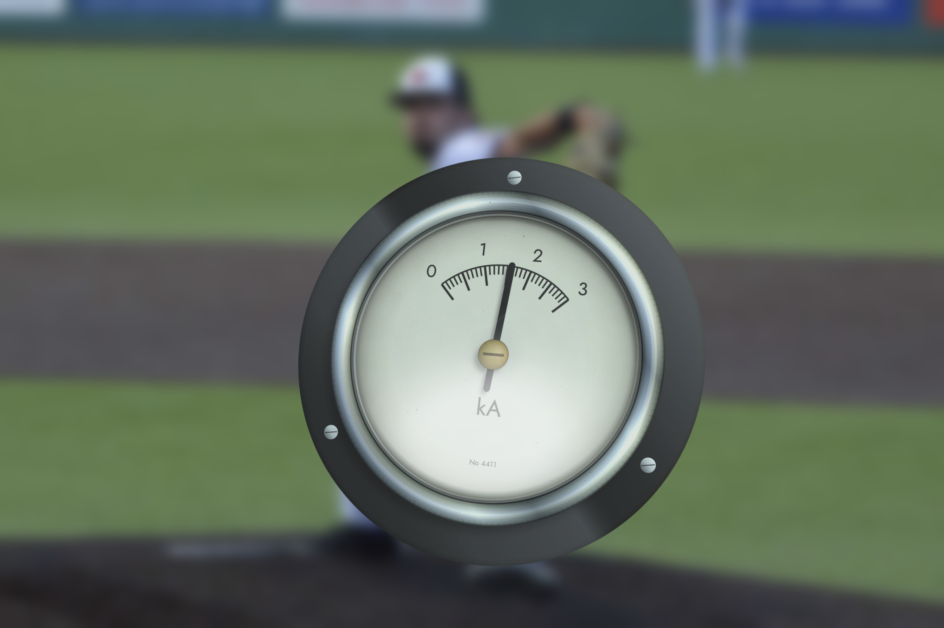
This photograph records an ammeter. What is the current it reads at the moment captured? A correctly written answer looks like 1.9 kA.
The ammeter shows 1.6 kA
